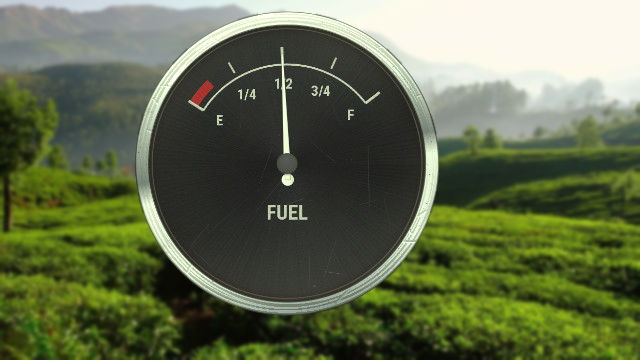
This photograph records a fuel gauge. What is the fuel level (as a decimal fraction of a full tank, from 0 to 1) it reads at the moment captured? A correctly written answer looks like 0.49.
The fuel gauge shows 0.5
